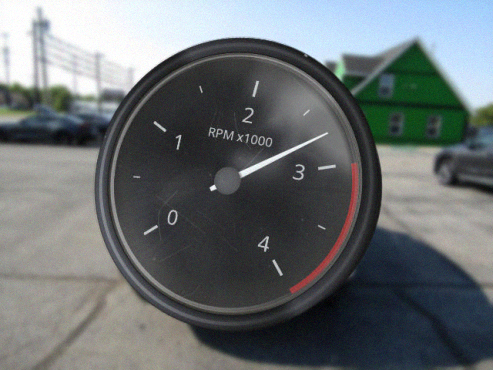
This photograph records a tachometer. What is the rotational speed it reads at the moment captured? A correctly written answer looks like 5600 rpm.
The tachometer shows 2750 rpm
